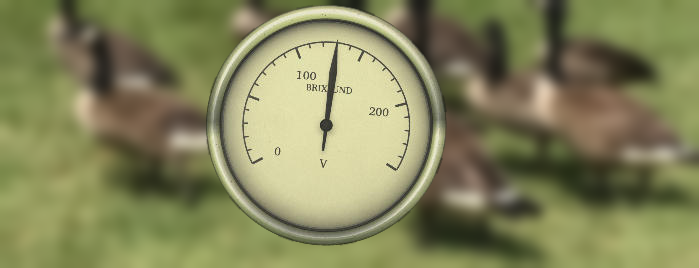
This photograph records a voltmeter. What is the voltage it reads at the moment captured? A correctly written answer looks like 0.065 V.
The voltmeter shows 130 V
